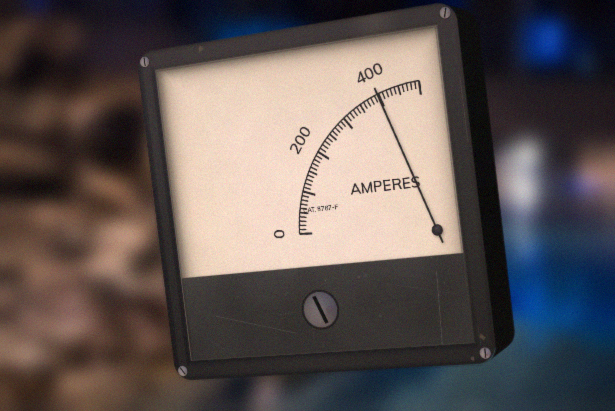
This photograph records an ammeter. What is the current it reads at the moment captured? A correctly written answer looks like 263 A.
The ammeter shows 400 A
